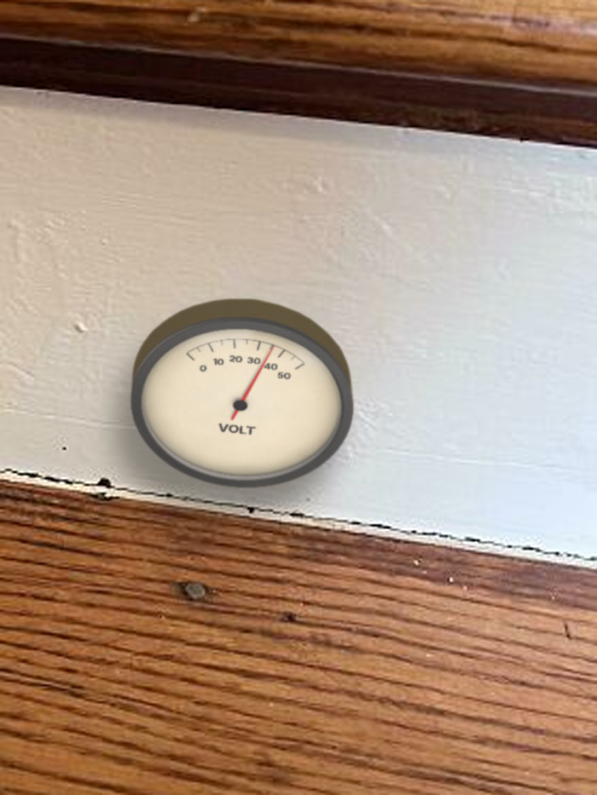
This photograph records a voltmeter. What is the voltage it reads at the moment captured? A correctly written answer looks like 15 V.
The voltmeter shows 35 V
